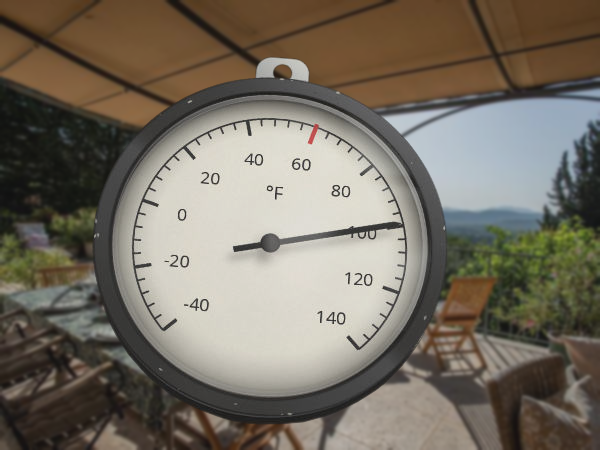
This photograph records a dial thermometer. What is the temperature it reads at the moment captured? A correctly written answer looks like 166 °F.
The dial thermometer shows 100 °F
